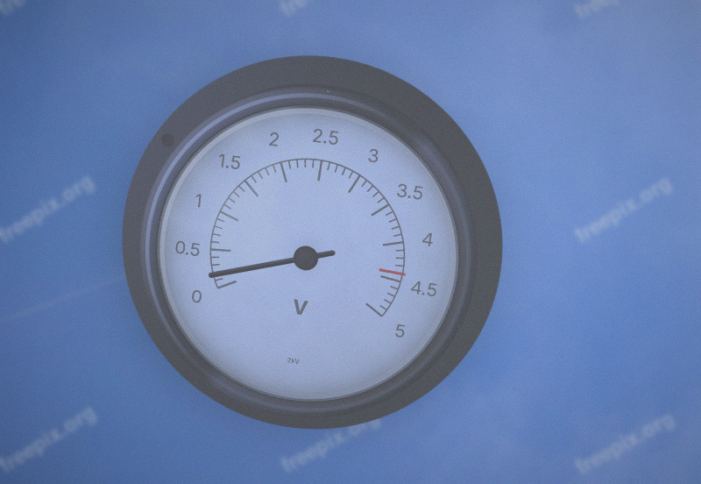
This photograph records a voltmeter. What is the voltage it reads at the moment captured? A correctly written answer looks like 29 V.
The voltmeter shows 0.2 V
